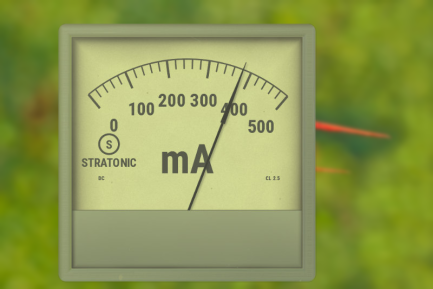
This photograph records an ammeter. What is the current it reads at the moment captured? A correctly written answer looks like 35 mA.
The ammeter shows 380 mA
